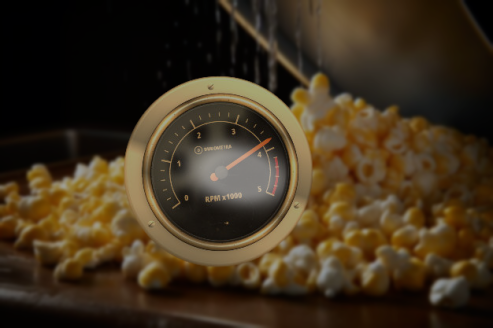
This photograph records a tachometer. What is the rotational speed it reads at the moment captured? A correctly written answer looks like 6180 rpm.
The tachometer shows 3800 rpm
